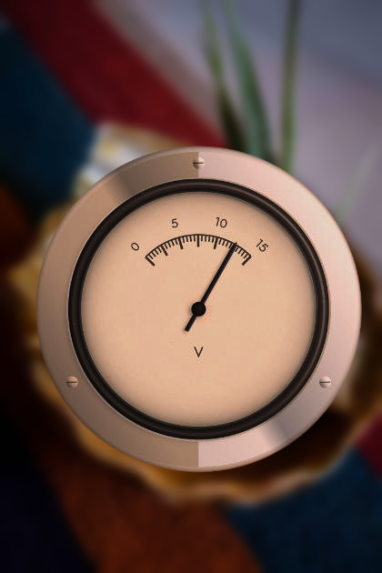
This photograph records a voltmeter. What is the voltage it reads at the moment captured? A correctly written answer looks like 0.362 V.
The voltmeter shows 12.5 V
